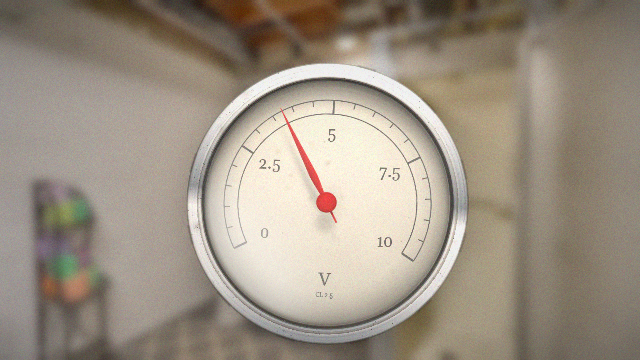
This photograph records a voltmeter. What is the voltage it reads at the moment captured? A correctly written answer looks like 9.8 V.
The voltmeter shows 3.75 V
